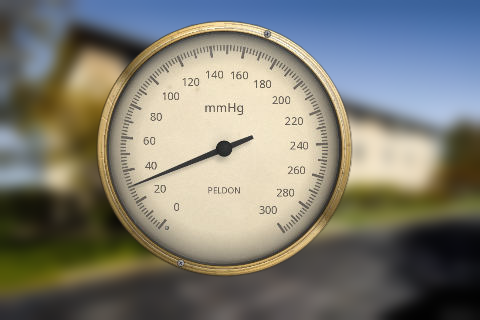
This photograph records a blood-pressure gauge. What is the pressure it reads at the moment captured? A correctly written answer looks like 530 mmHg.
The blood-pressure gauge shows 30 mmHg
